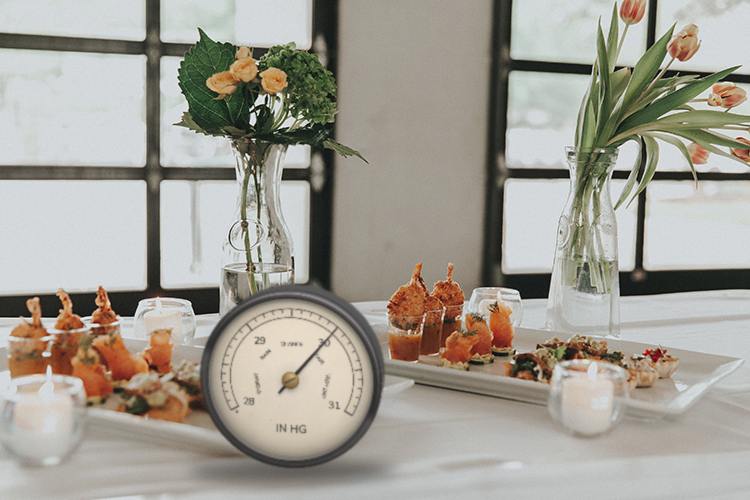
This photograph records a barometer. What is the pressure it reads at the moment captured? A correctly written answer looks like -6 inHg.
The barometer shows 30 inHg
